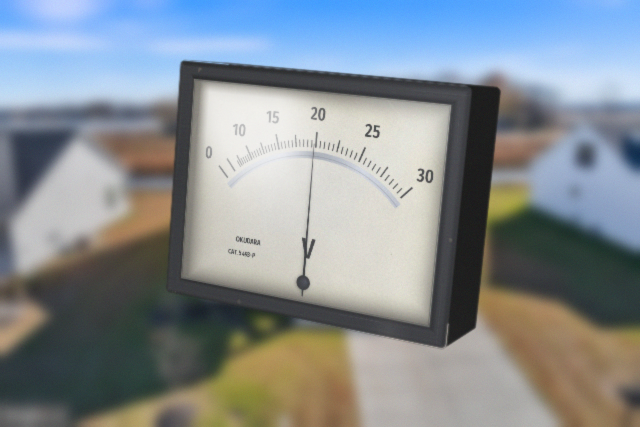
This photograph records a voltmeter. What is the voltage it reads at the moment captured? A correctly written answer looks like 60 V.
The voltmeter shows 20 V
